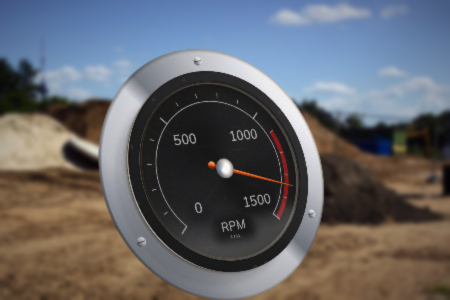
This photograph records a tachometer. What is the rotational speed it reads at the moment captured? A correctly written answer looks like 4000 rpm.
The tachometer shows 1350 rpm
